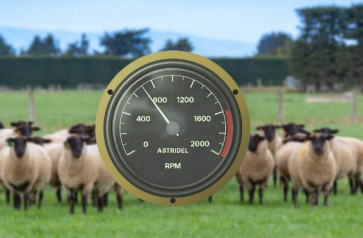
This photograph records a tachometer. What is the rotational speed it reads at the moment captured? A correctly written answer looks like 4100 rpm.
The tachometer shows 700 rpm
